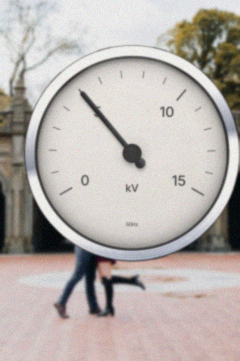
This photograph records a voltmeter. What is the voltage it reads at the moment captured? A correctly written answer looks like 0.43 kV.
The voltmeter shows 5 kV
